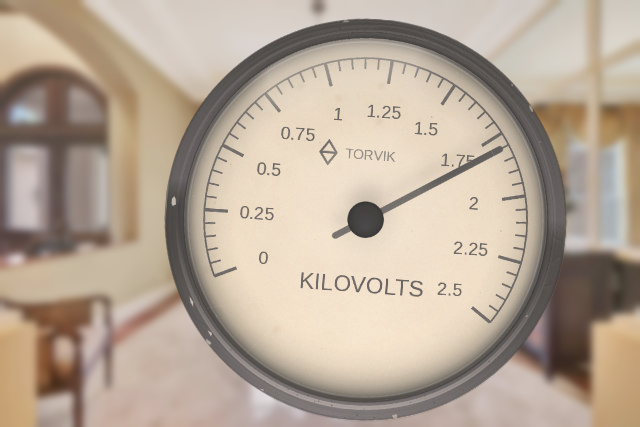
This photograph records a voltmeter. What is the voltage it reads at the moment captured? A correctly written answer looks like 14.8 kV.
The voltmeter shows 1.8 kV
